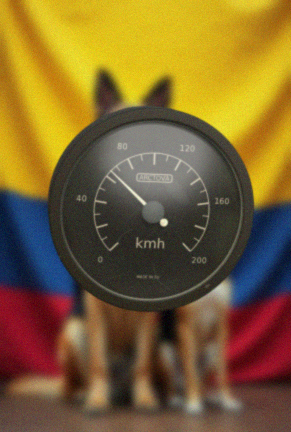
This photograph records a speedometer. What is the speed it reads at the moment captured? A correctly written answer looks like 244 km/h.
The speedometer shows 65 km/h
